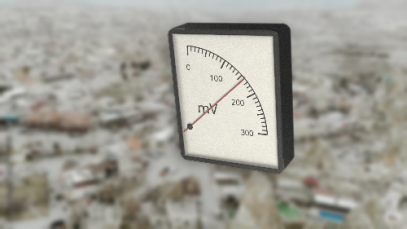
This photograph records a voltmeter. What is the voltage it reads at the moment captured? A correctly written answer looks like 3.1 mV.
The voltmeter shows 160 mV
